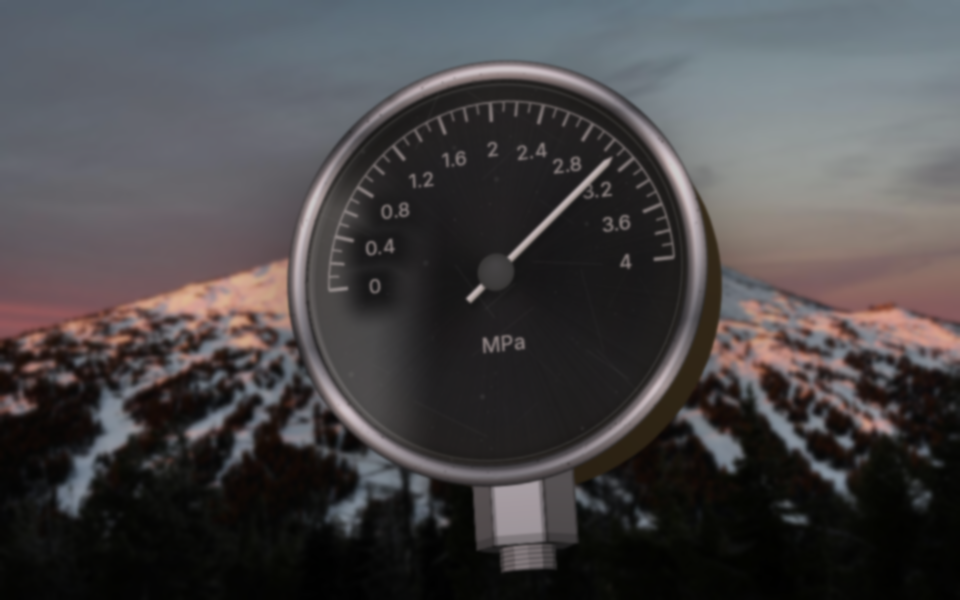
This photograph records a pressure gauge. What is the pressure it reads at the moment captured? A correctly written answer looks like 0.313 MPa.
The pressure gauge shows 3.1 MPa
